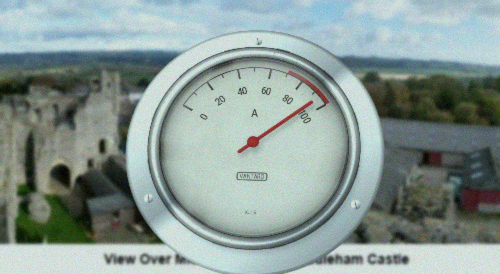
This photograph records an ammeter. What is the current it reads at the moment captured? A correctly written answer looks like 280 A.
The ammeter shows 95 A
